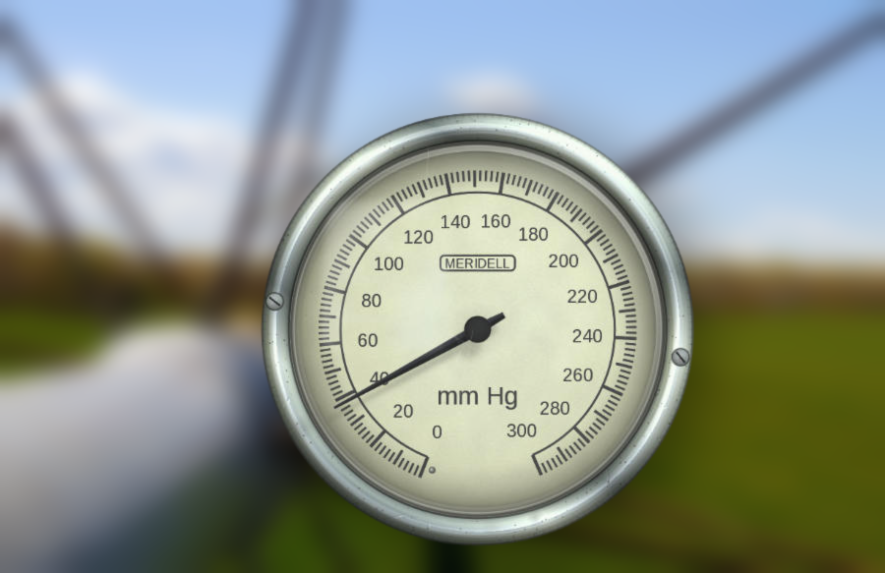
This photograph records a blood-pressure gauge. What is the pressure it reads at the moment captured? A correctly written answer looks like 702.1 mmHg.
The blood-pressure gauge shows 38 mmHg
